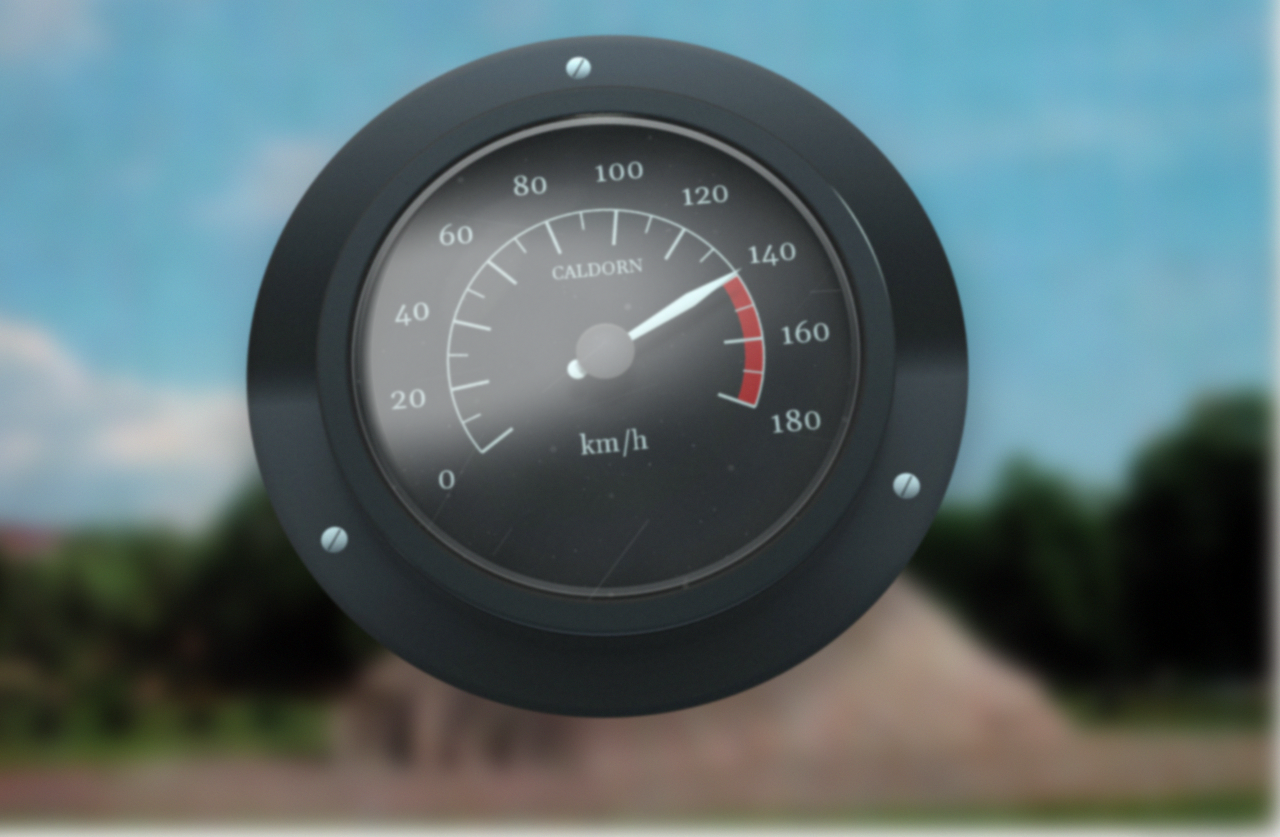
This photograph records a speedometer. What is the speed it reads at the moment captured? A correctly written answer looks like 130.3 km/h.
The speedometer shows 140 km/h
